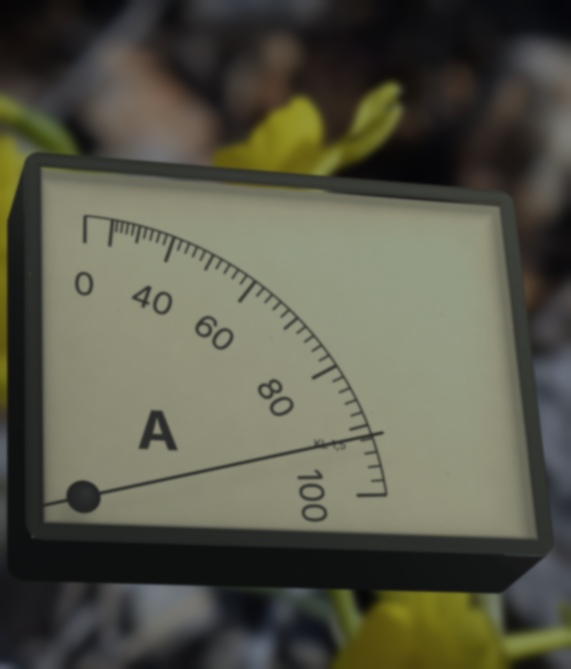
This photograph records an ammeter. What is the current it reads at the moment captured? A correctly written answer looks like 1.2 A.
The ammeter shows 92 A
